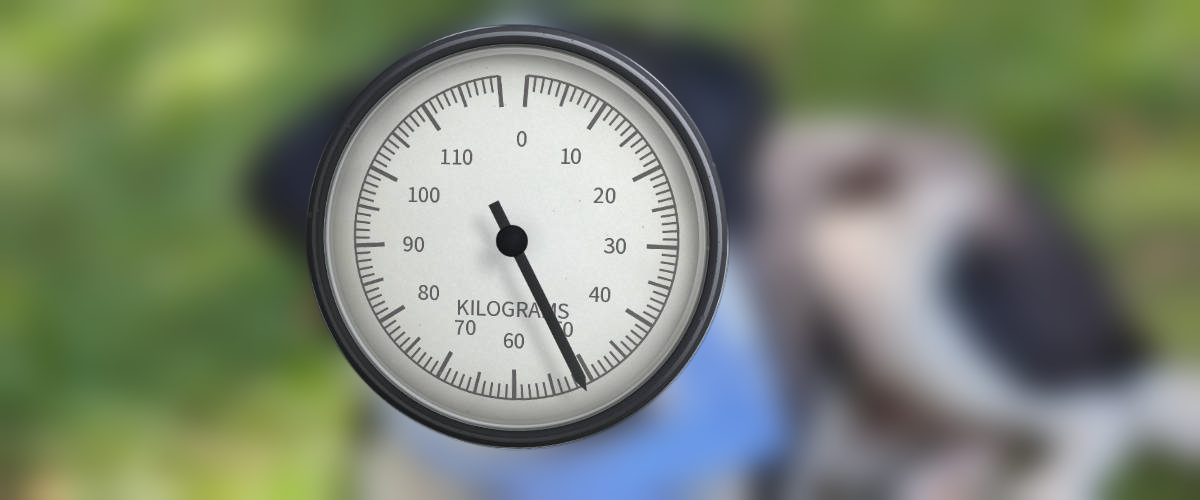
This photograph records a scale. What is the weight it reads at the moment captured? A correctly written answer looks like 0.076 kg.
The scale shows 51 kg
